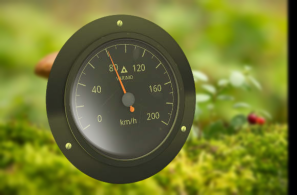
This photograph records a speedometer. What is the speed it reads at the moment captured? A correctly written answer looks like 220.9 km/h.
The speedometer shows 80 km/h
